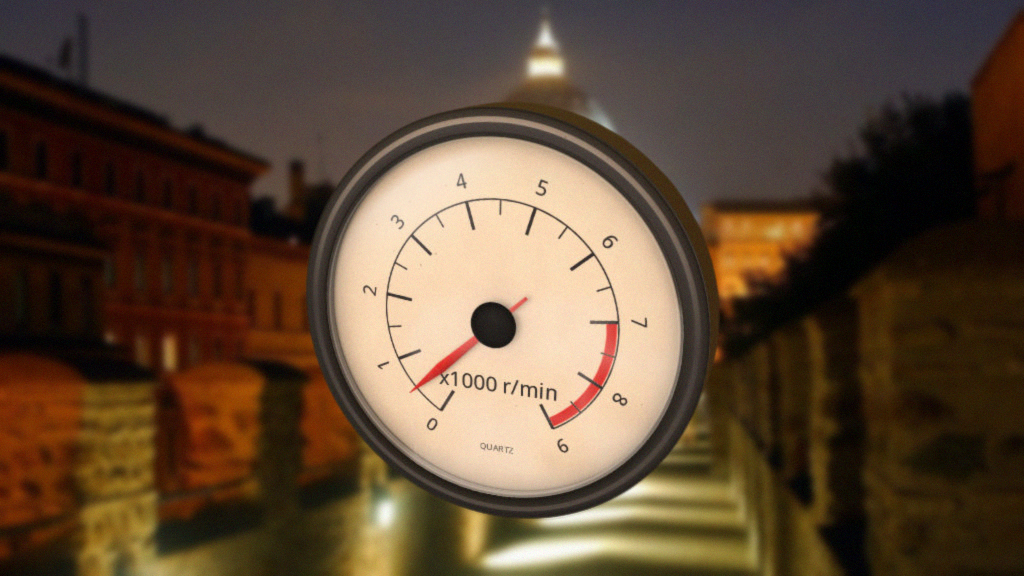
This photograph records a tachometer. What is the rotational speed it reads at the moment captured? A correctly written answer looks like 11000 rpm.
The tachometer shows 500 rpm
